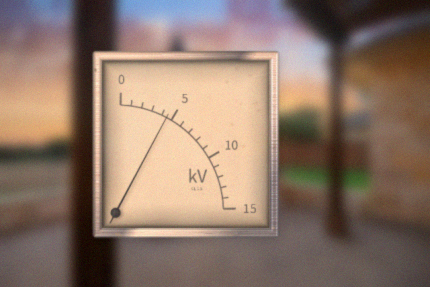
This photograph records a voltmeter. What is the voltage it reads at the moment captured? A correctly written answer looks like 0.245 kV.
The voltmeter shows 4.5 kV
